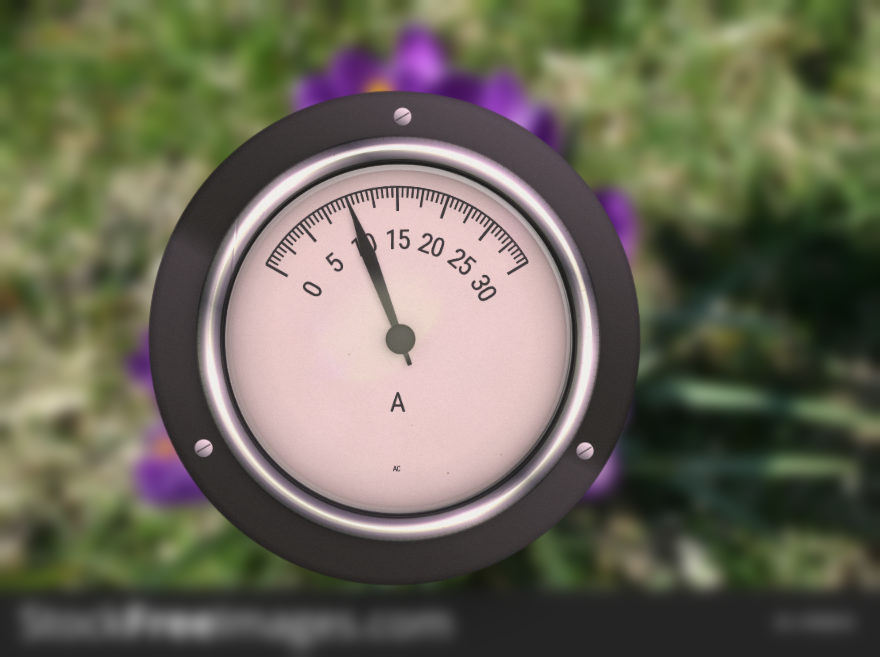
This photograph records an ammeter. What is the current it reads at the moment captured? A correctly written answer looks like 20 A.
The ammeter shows 10 A
